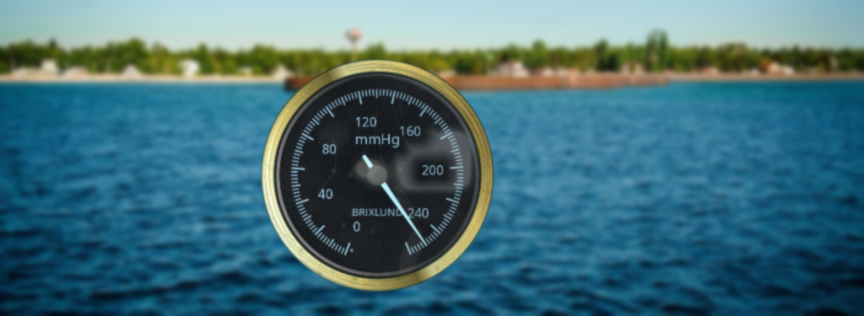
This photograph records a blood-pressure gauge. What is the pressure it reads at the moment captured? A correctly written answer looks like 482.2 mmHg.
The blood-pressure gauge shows 250 mmHg
